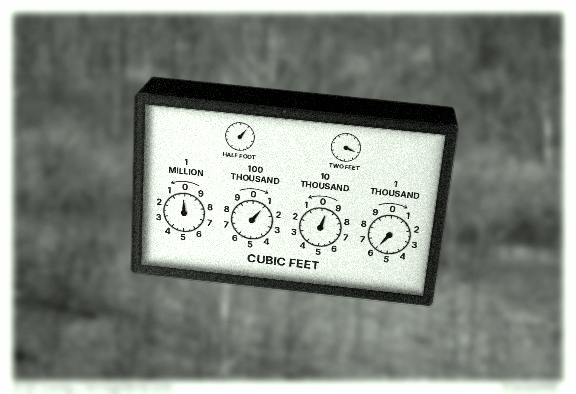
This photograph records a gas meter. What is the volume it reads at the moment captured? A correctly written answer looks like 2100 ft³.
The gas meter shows 9600 ft³
